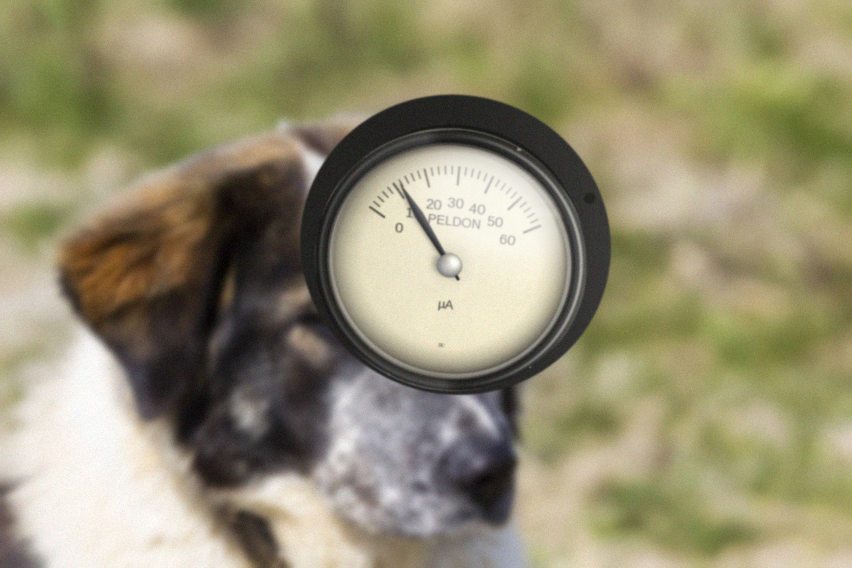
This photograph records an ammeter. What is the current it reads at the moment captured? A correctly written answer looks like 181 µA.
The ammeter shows 12 µA
